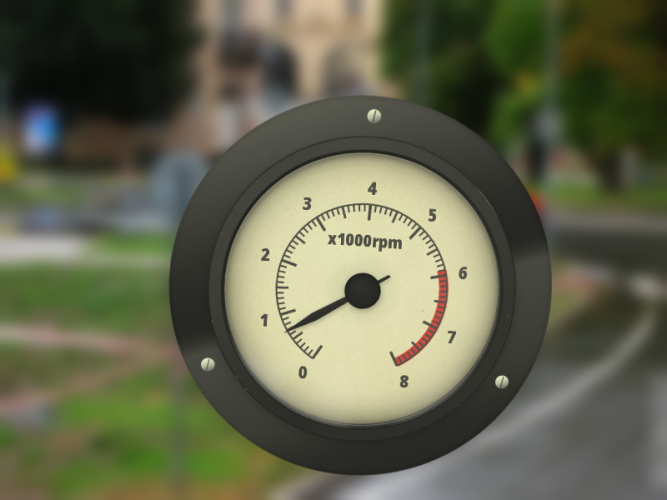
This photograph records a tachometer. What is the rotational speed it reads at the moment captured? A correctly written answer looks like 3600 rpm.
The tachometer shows 700 rpm
